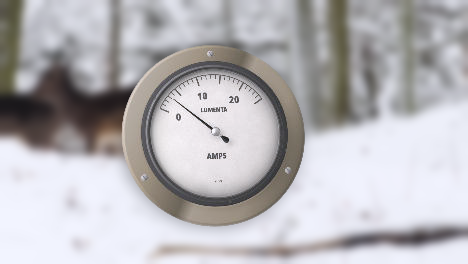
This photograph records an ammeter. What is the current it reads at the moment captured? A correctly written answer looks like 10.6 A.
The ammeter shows 3 A
